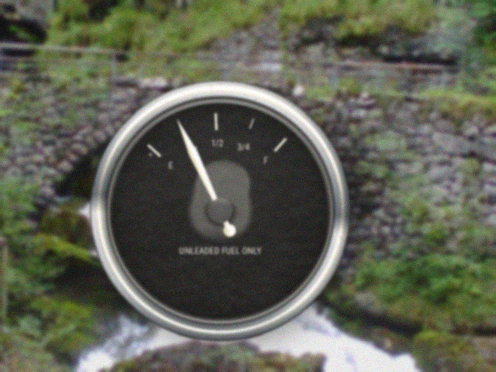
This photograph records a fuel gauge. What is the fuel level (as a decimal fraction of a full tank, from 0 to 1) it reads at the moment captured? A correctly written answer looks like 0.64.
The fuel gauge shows 0.25
